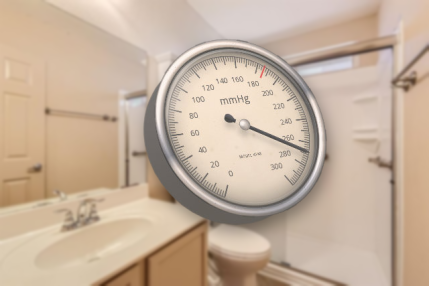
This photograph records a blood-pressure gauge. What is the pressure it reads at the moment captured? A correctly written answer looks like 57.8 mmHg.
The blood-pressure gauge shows 270 mmHg
